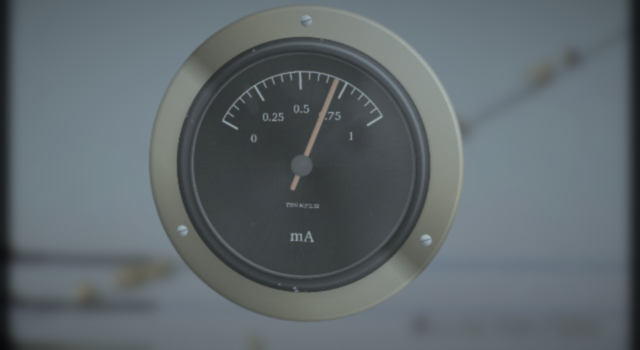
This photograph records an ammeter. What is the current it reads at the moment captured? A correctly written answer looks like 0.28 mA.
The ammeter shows 0.7 mA
